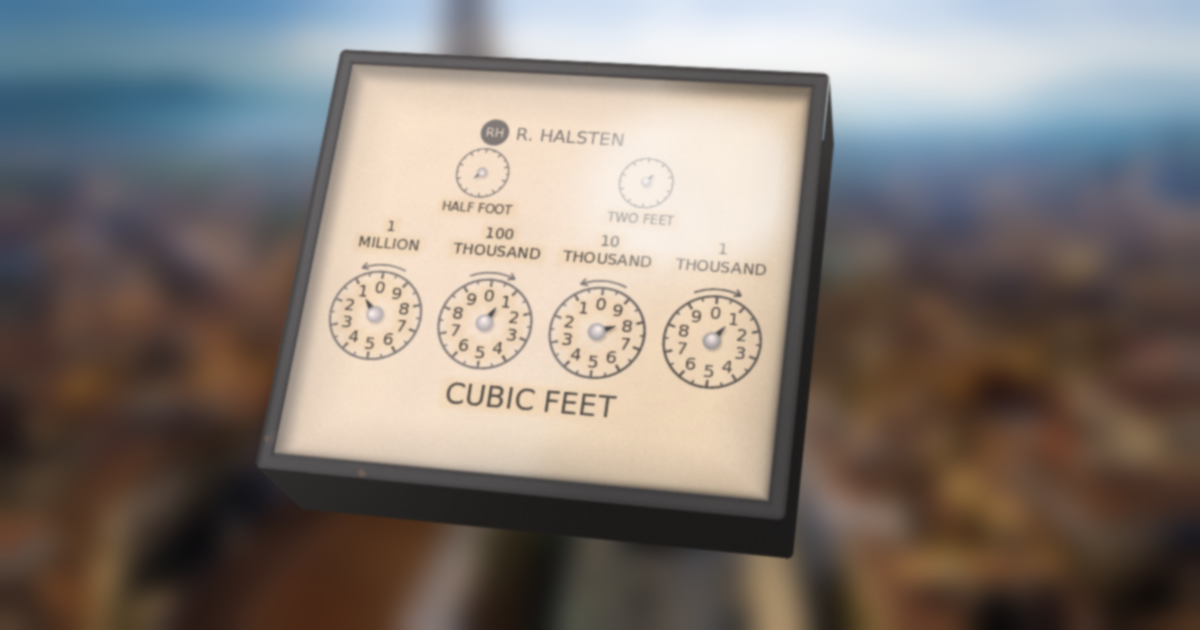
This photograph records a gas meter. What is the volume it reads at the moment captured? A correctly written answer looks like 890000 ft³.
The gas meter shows 108100 ft³
